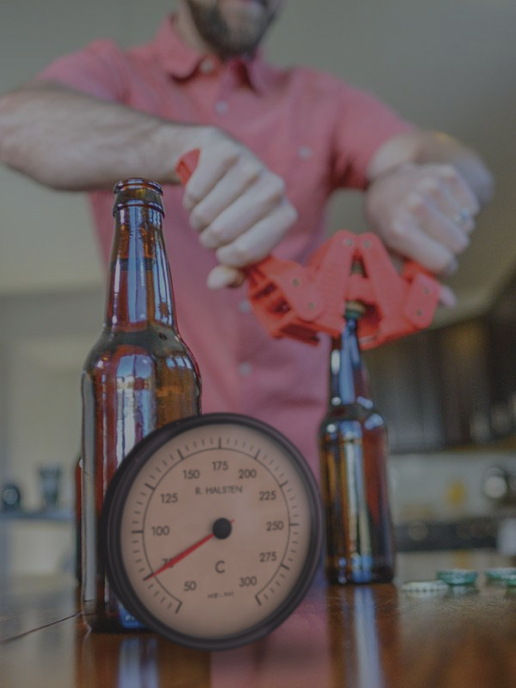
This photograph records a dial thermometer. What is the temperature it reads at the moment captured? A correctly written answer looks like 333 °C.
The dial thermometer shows 75 °C
